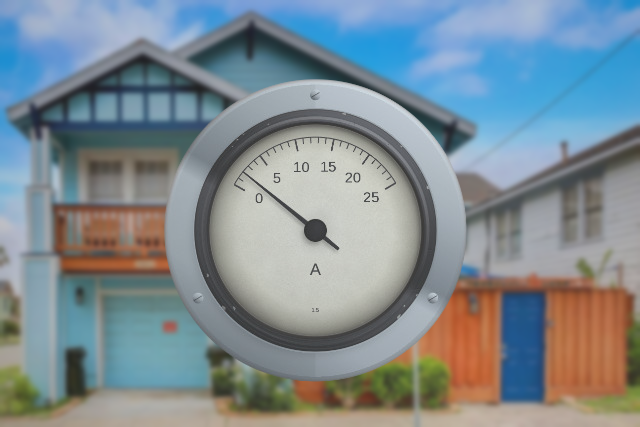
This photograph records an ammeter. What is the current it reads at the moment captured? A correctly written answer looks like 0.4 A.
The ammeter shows 2 A
